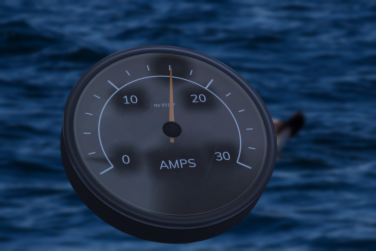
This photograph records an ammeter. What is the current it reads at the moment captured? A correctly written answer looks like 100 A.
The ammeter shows 16 A
